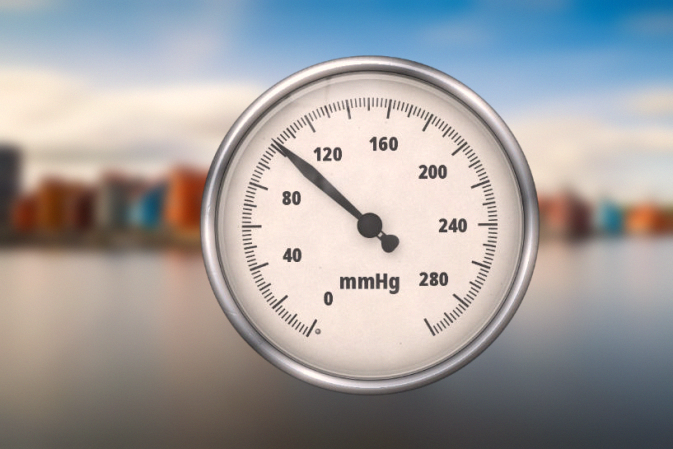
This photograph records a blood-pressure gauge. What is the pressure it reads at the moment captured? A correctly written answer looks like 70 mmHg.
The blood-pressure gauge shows 102 mmHg
